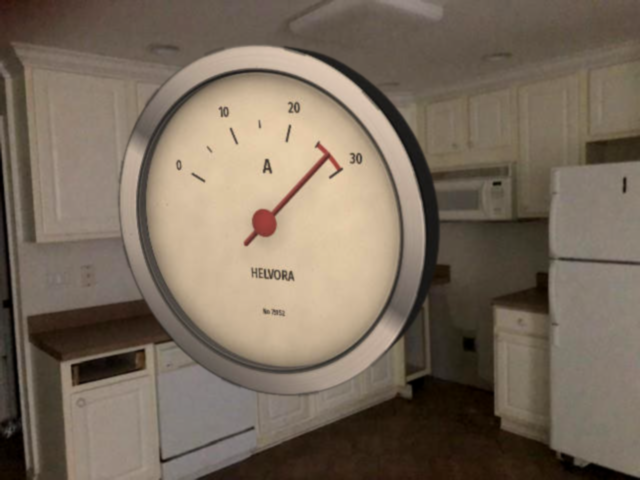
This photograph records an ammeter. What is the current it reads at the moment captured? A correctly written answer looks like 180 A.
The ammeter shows 27.5 A
